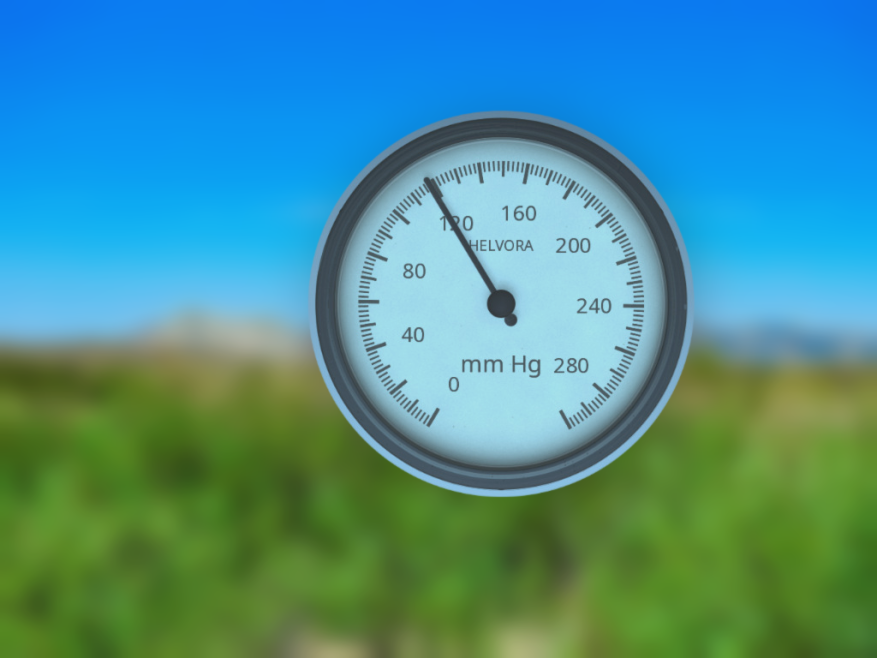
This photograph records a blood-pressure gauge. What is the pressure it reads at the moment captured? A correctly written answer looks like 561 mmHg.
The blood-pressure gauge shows 118 mmHg
